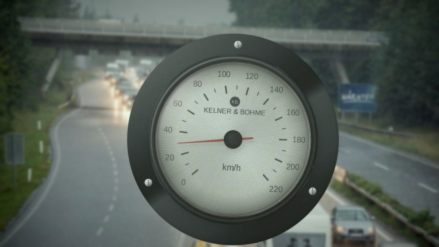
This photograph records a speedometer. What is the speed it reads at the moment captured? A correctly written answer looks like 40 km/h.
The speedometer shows 30 km/h
